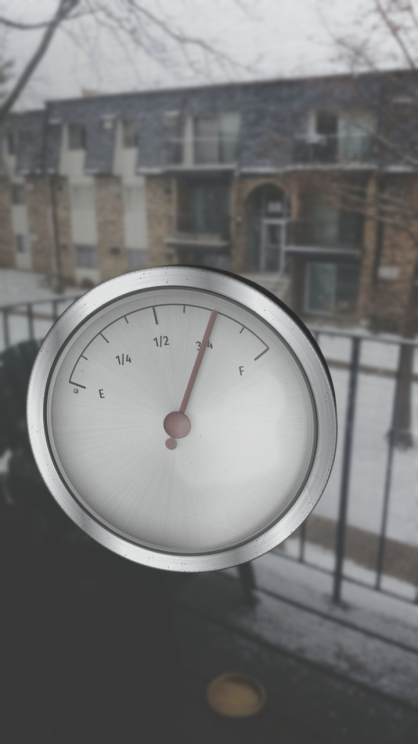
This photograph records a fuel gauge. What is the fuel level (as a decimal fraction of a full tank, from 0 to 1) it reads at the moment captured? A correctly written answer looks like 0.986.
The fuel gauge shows 0.75
